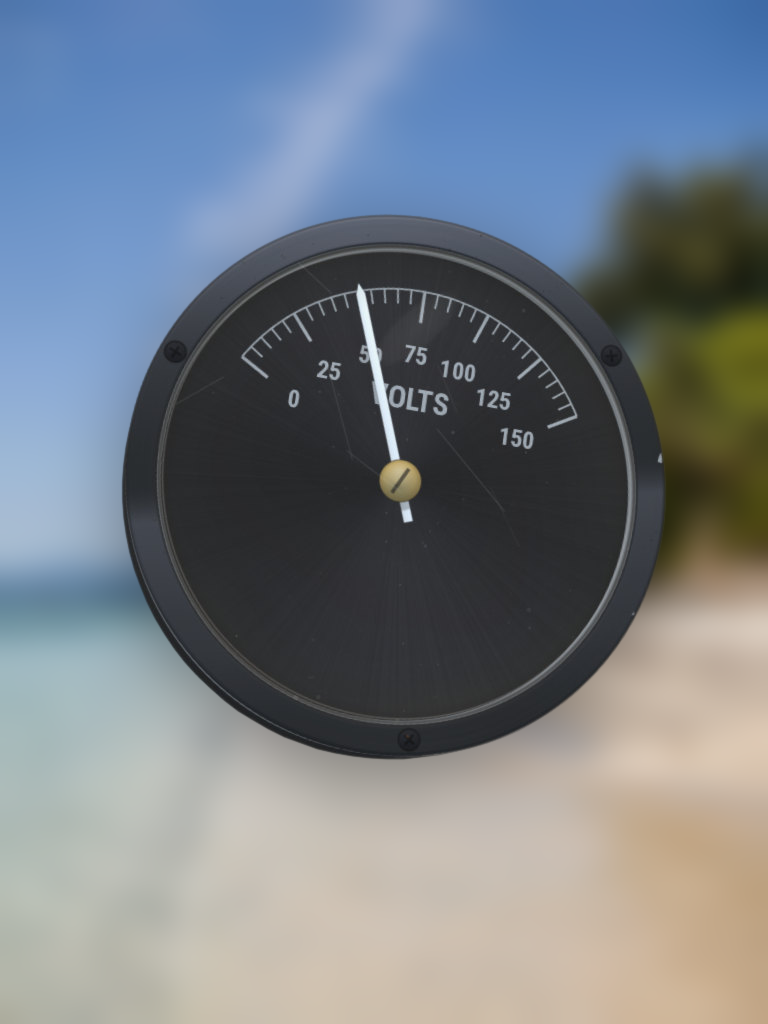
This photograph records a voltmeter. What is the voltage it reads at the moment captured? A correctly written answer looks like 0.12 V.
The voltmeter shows 50 V
